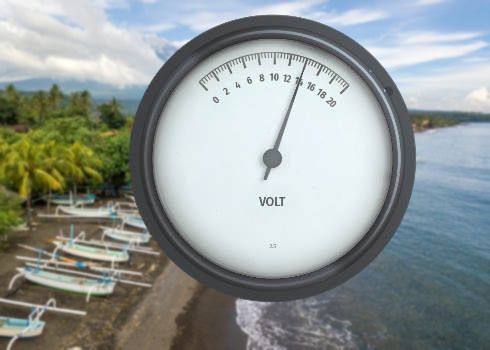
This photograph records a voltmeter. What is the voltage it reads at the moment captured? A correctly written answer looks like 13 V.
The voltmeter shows 14 V
